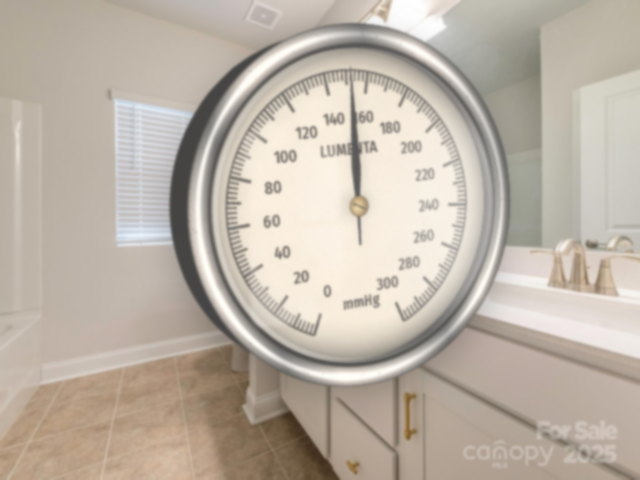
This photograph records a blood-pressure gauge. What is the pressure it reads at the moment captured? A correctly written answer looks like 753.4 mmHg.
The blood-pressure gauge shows 150 mmHg
